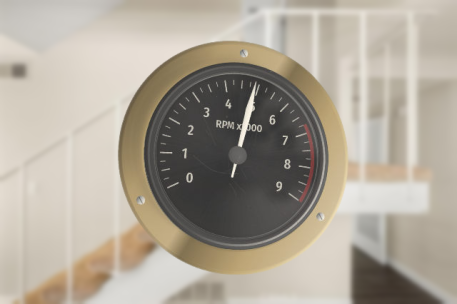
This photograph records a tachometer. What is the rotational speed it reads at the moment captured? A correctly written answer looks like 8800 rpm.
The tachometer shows 4875 rpm
